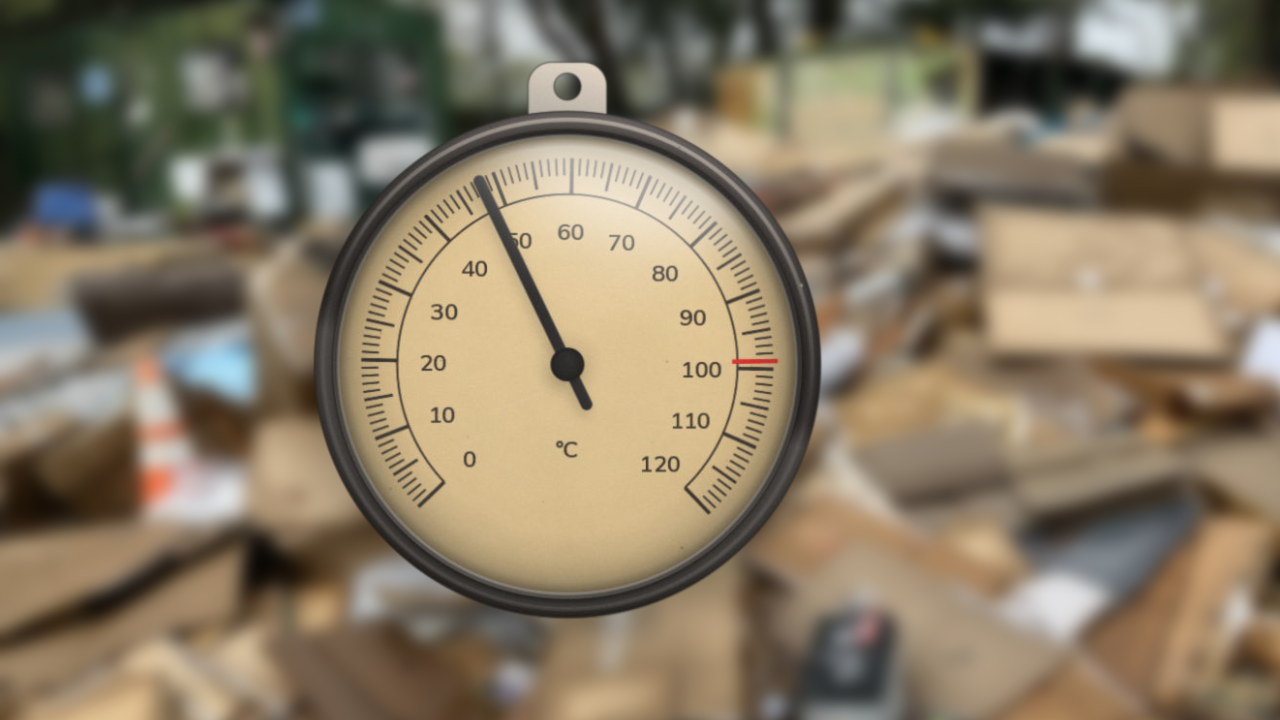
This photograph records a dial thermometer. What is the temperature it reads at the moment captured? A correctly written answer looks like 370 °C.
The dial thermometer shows 48 °C
